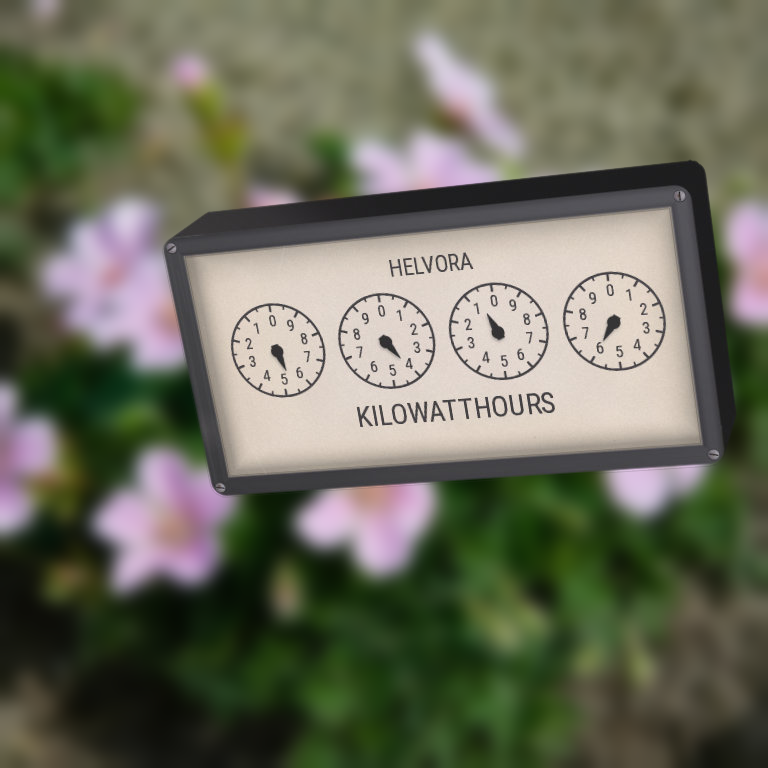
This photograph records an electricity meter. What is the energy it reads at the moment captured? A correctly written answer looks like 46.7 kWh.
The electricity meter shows 5406 kWh
